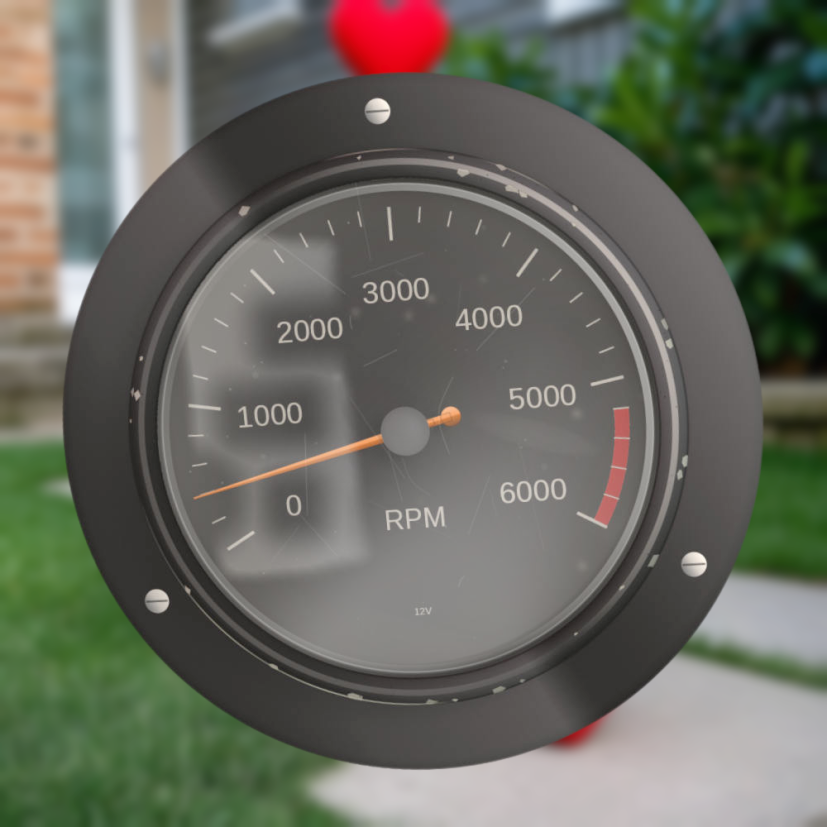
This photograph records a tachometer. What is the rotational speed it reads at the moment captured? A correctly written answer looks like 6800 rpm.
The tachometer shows 400 rpm
